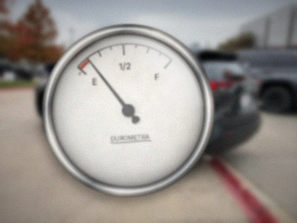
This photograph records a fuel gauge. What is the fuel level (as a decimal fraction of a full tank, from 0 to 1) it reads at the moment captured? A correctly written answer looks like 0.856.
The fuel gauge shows 0.125
